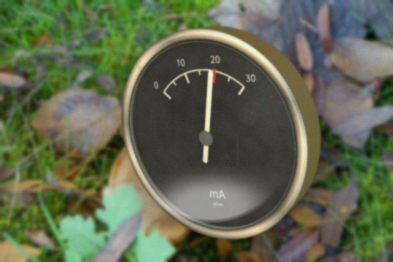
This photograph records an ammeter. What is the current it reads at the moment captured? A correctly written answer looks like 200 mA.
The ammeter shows 20 mA
